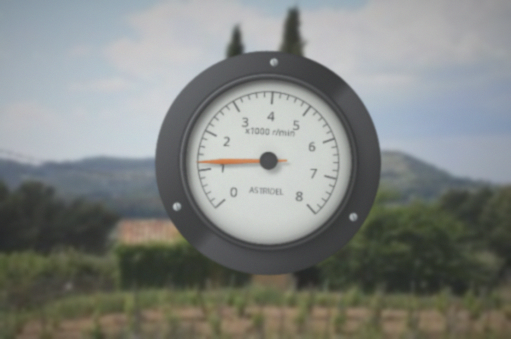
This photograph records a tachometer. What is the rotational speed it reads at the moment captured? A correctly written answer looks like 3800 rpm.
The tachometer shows 1200 rpm
